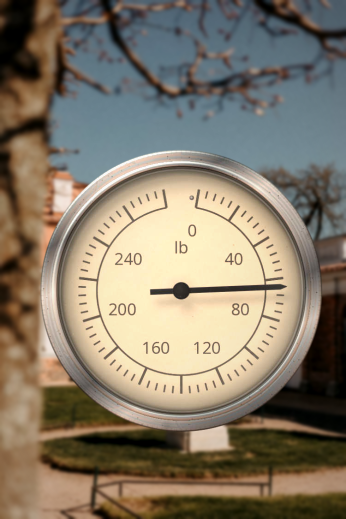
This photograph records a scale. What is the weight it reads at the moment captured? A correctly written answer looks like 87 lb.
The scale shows 64 lb
